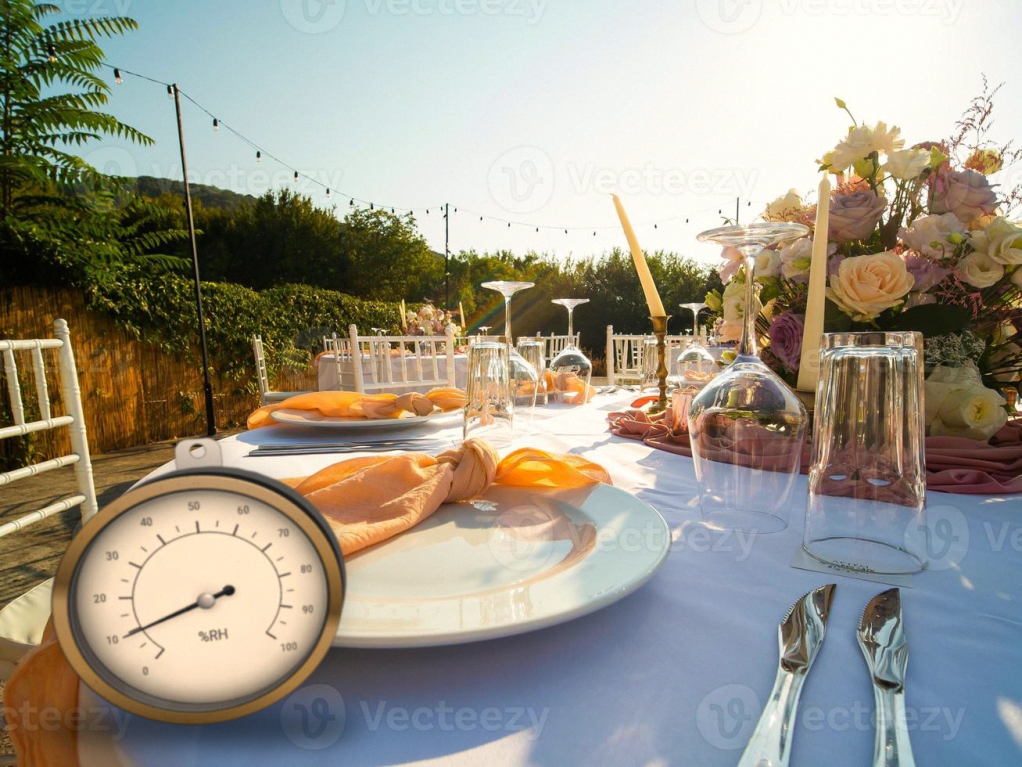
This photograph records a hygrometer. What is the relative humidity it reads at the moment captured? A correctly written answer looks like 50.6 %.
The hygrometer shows 10 %
